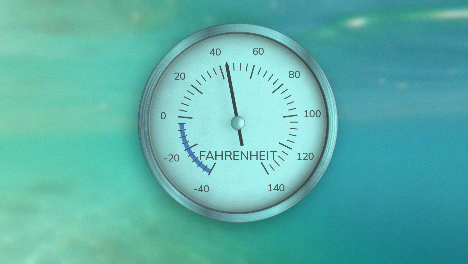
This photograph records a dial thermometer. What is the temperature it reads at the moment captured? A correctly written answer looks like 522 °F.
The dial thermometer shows 44 °F
